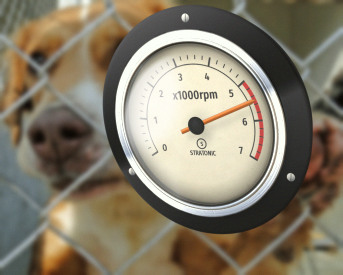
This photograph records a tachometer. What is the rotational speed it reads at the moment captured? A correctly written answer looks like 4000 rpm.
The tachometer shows 5500 rpm
